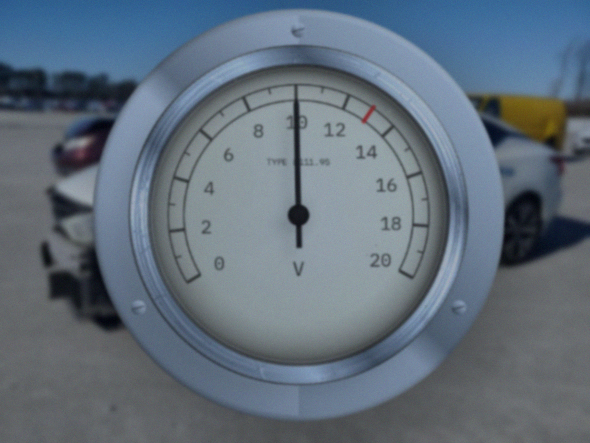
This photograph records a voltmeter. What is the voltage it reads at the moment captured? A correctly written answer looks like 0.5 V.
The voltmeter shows 10 V
